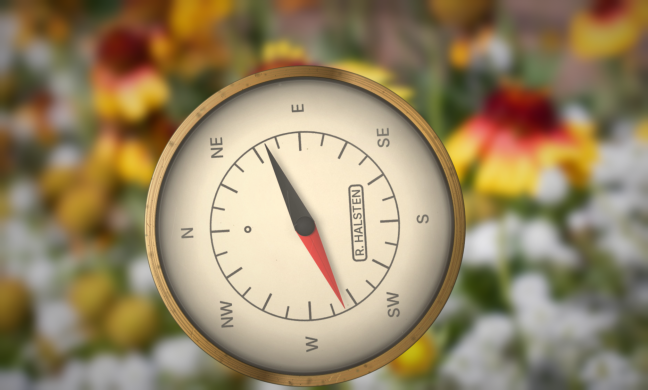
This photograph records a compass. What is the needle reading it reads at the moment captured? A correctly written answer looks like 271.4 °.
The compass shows 247.5 °
